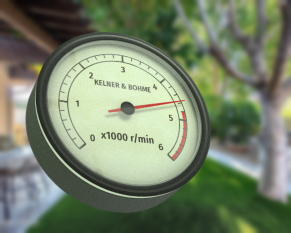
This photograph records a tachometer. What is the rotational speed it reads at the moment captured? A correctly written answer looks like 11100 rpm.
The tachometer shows 4600 rpm
